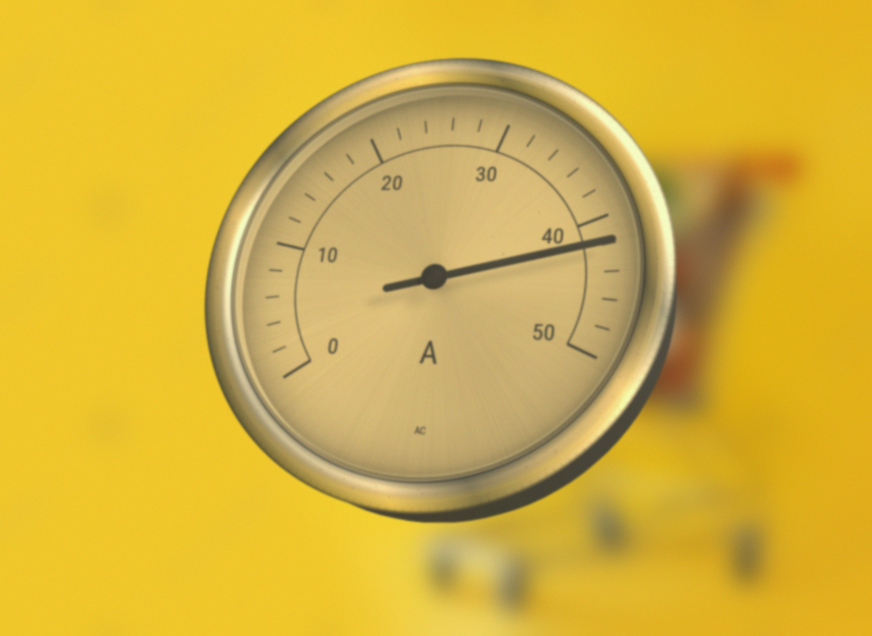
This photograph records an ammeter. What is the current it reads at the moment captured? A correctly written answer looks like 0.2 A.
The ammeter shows 42 A
